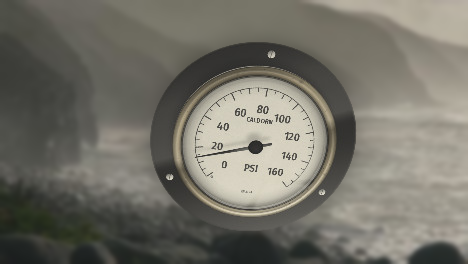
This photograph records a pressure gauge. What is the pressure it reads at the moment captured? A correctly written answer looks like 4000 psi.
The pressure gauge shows 15 psi
